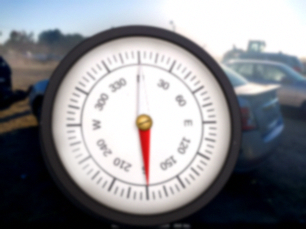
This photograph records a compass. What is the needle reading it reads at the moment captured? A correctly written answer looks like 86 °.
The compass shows 180 °
